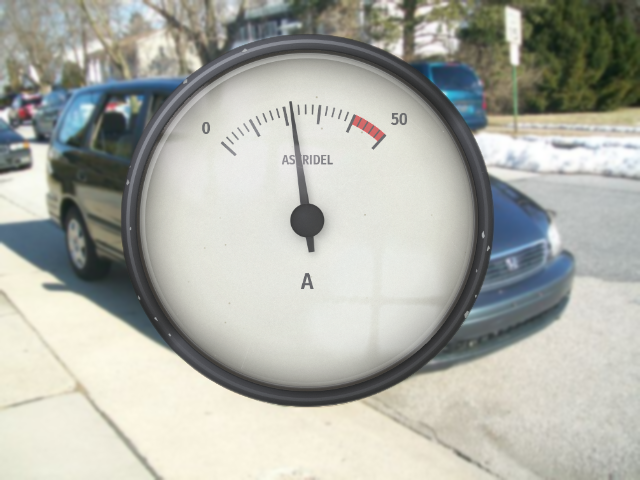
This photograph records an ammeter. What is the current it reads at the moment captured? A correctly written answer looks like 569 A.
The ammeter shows 22 A
